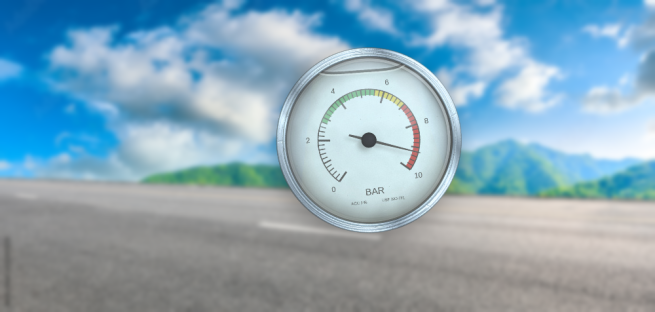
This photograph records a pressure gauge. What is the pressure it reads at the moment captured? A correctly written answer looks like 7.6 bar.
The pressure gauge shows 9.2 bar
